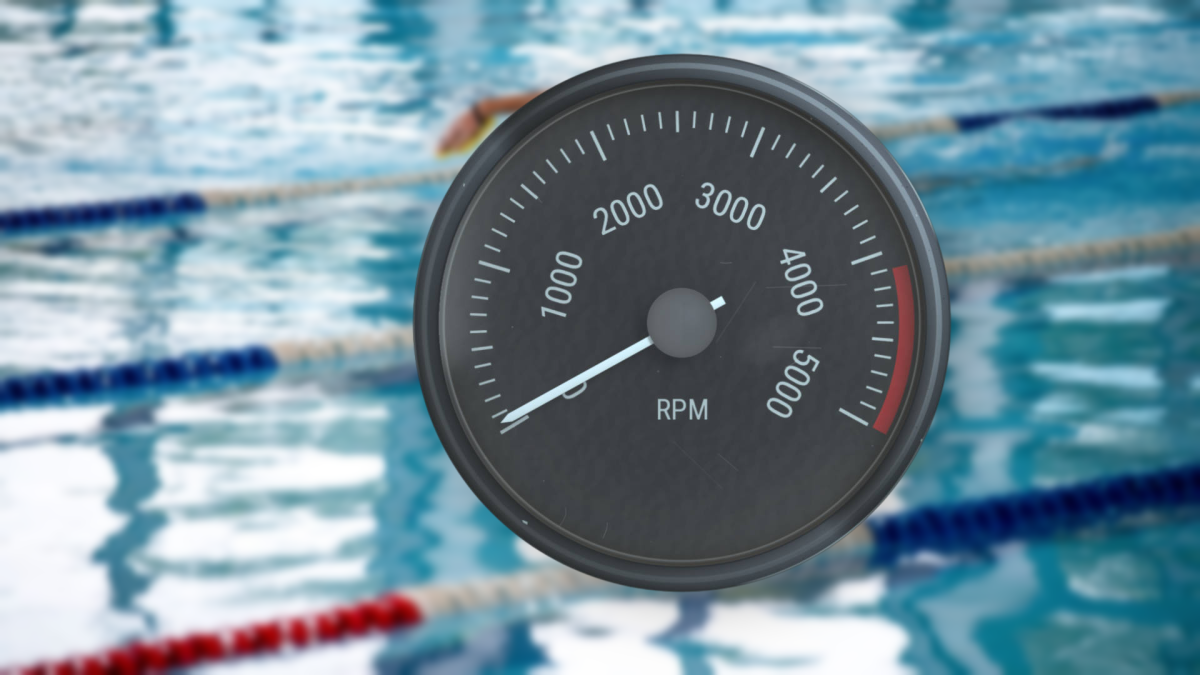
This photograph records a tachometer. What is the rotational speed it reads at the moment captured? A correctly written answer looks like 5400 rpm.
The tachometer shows 50 rpm
